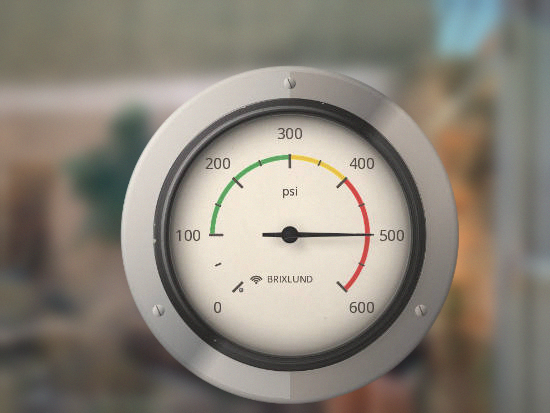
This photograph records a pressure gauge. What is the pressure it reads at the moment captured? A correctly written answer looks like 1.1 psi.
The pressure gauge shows 500 psi
